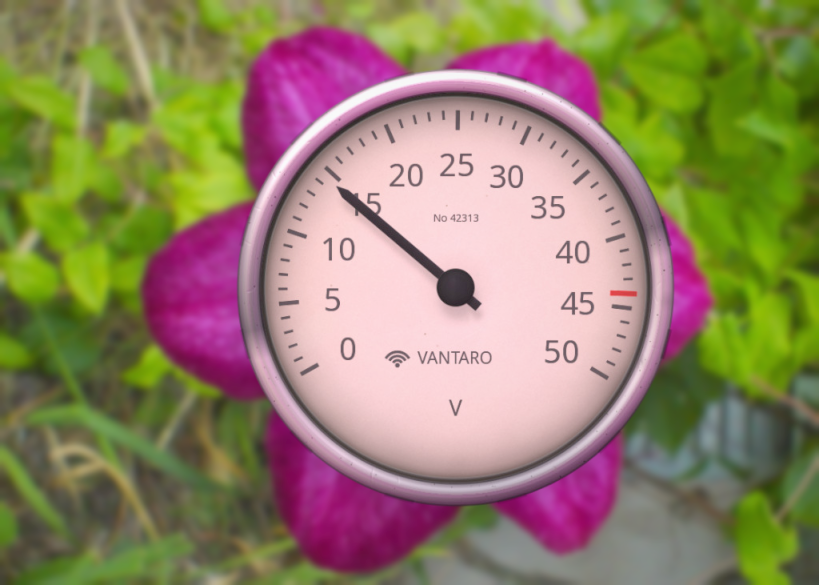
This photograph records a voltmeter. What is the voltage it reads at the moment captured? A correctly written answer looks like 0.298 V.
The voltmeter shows 14.5 V
